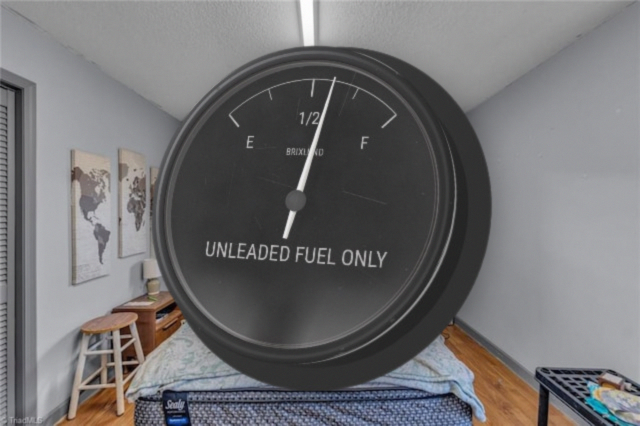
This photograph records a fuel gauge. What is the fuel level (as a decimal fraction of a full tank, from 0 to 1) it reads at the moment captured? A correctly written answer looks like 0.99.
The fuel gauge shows 0.625
